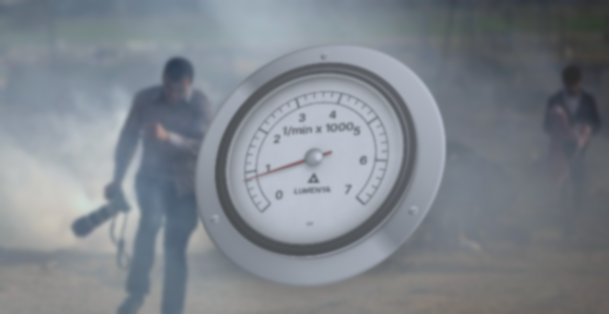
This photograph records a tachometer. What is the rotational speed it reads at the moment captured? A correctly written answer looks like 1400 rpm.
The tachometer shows 800 rpm
